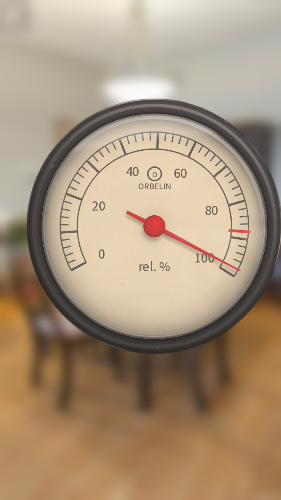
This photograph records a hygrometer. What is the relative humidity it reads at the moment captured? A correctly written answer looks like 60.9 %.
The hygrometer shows 98 %
